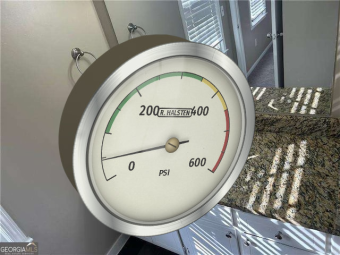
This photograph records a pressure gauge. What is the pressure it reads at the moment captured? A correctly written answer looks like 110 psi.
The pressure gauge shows 50 psi
